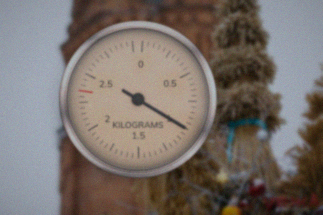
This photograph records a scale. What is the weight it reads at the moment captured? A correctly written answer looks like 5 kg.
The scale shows 1 kg
